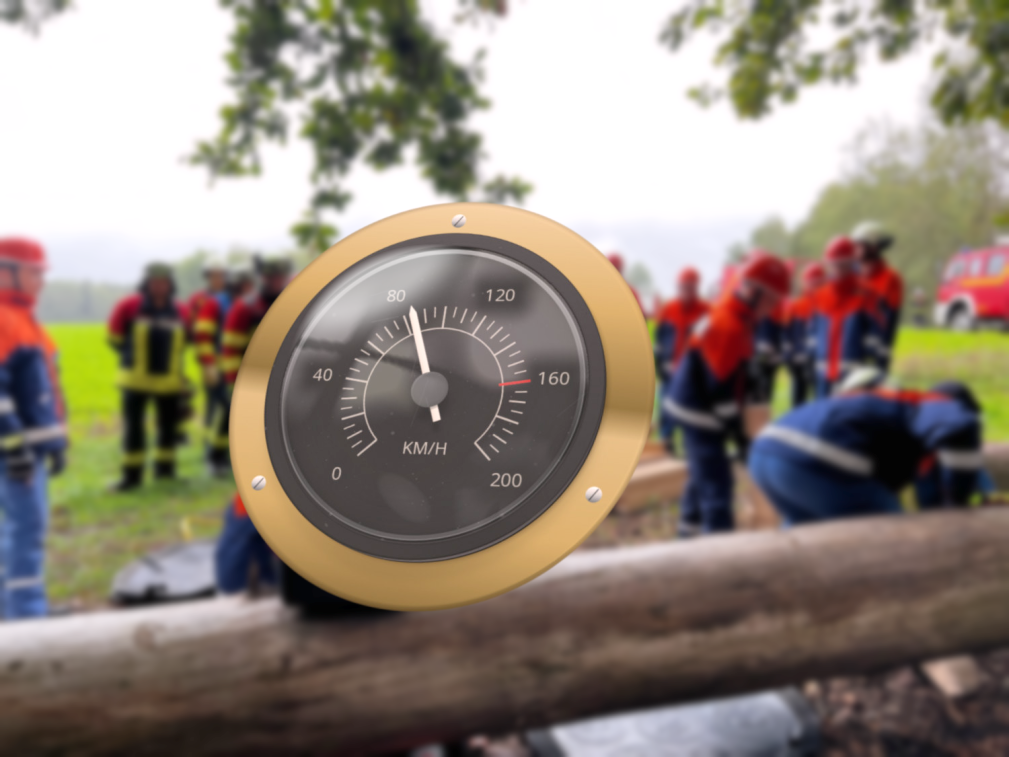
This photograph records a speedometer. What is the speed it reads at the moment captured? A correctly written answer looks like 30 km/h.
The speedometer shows 85 km/h
